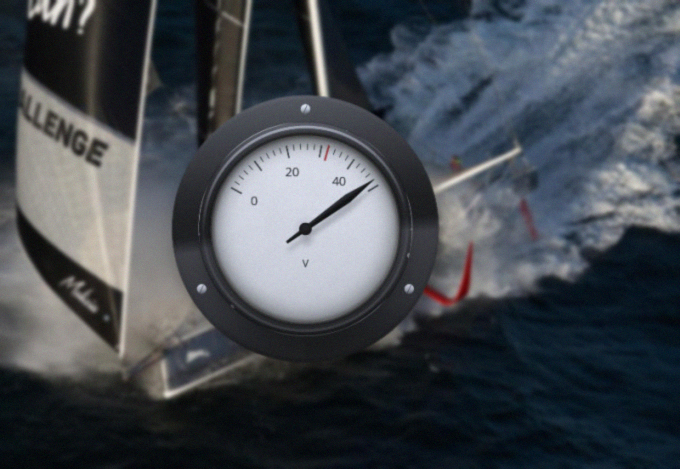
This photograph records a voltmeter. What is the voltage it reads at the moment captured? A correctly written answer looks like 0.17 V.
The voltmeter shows 48 V
